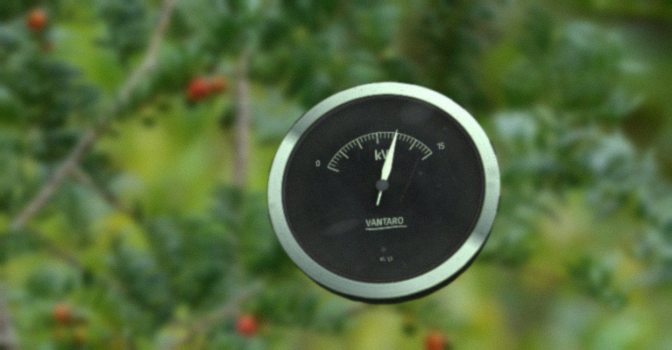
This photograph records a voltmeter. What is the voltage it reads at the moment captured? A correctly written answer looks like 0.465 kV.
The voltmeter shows 10 kV
